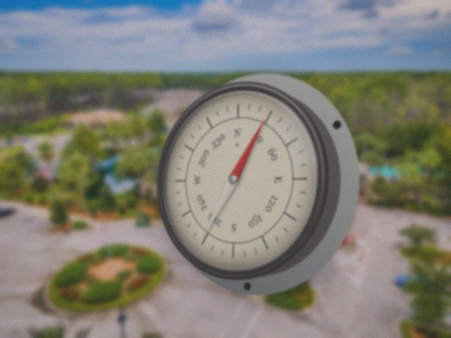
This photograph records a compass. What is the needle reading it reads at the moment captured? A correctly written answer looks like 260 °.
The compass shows 30 °
